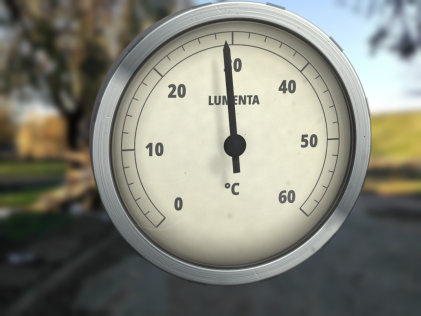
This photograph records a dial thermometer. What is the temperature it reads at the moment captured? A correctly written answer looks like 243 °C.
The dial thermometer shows 29 °C
